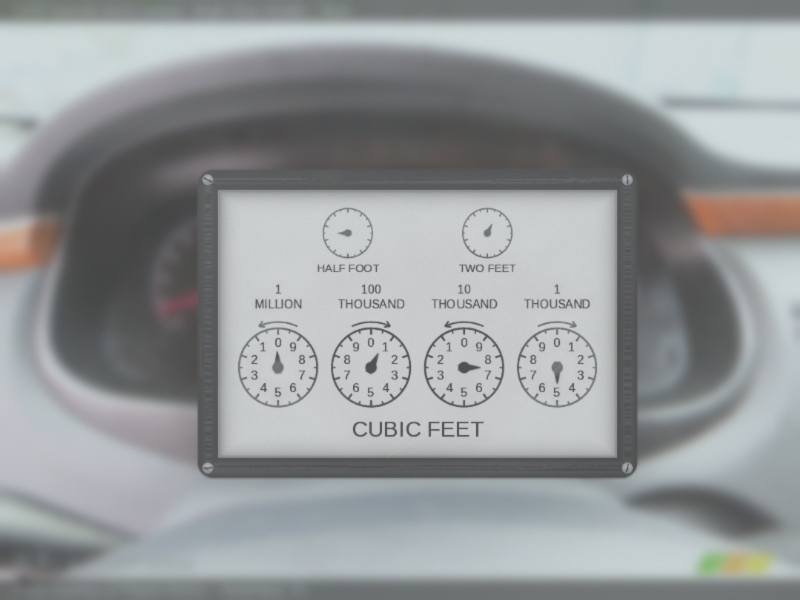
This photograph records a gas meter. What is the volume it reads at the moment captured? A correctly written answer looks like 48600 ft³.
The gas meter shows 7500 ft³
